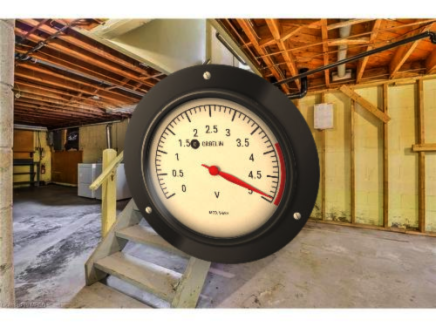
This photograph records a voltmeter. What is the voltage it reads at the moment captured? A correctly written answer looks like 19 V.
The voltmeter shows 4.9 V
